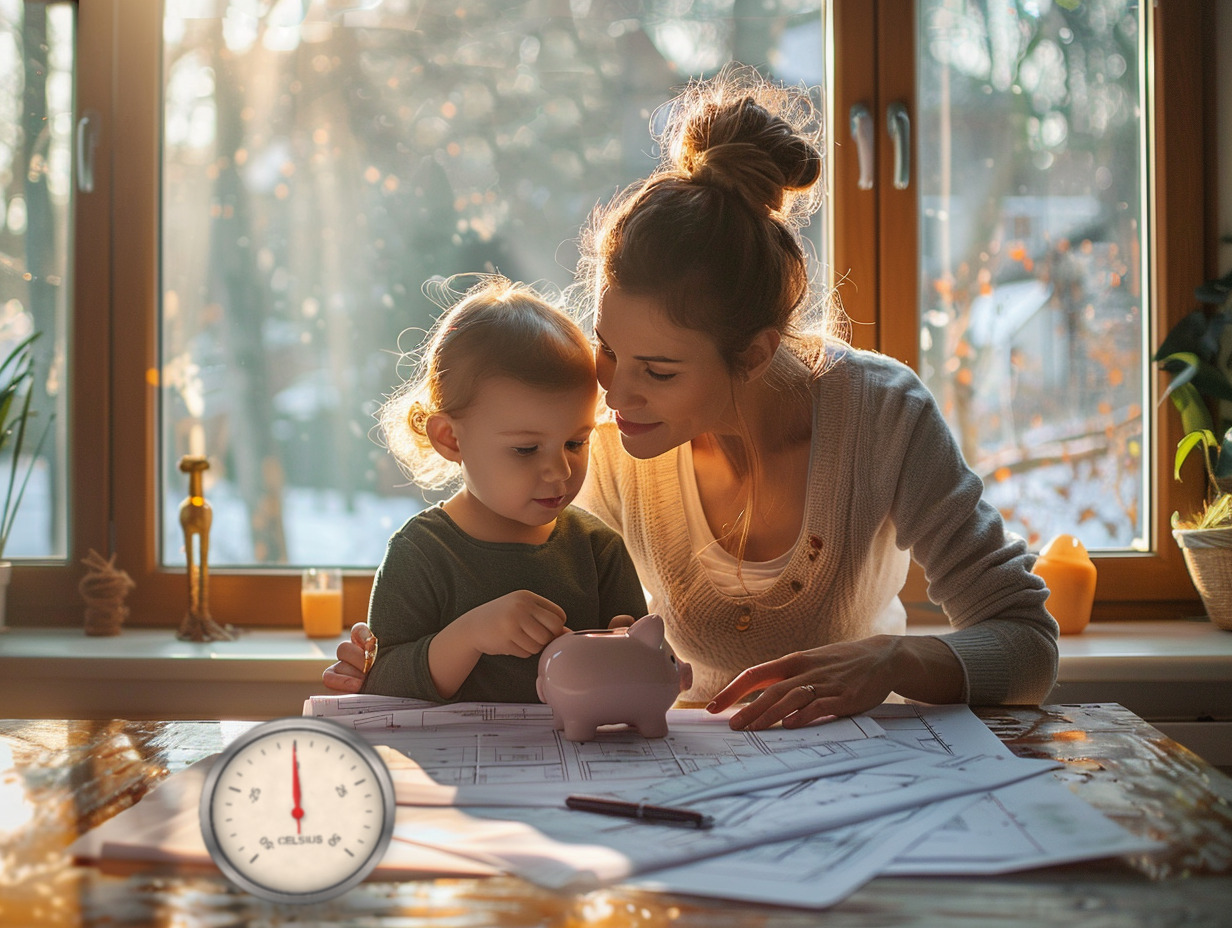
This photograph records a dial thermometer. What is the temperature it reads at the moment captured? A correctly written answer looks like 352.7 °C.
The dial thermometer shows 0 °C
